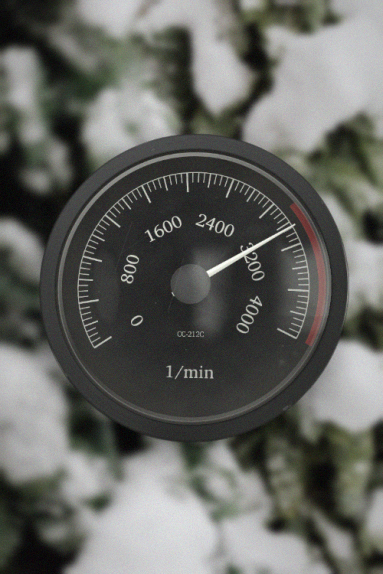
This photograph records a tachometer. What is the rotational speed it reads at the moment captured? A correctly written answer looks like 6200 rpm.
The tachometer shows 3050 rpm
